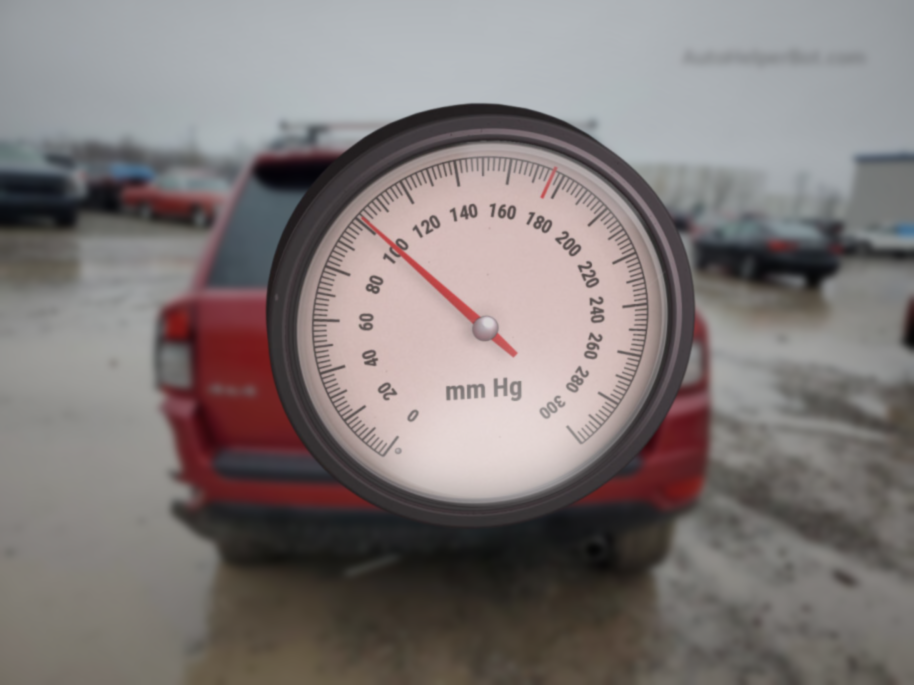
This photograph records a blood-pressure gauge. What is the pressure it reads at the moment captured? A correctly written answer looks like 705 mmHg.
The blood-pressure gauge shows 102 mmHg
